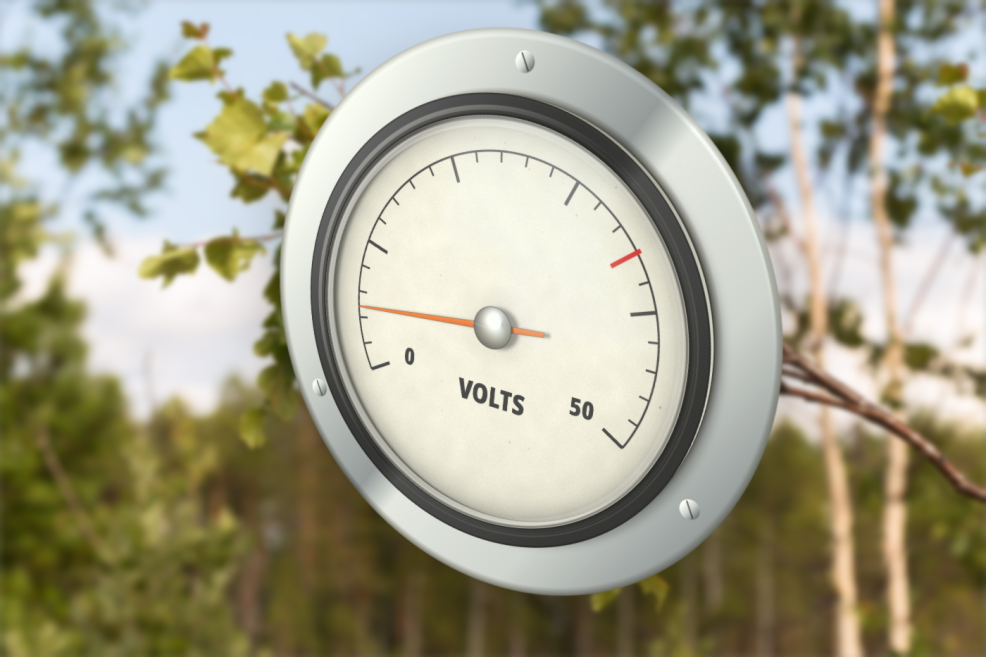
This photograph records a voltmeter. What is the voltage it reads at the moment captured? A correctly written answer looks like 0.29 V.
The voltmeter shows 5 V
